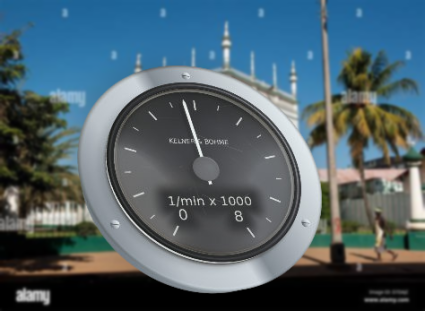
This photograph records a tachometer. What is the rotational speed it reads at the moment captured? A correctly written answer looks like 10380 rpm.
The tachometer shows 3750 rpm
